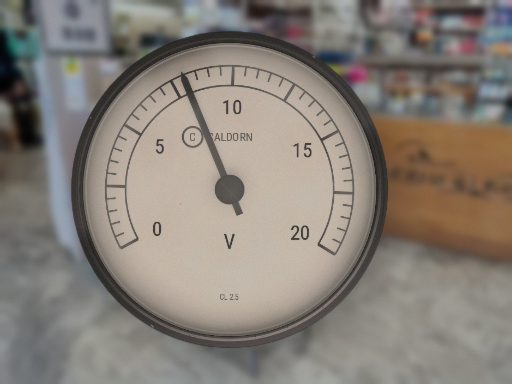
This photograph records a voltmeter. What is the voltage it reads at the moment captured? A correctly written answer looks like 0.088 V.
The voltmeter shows 8 V
